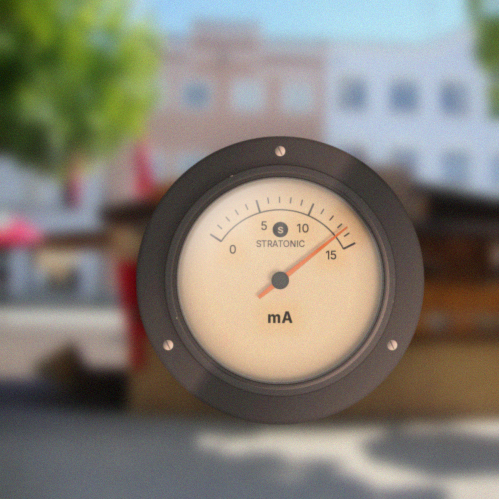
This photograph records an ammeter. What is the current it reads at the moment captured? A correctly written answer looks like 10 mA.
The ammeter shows 13.5 mA
